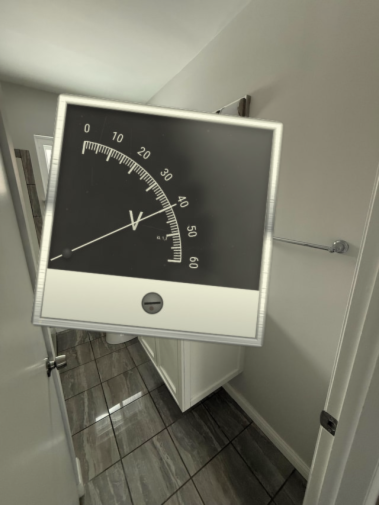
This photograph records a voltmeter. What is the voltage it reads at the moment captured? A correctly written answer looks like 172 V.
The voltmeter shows 40 V
